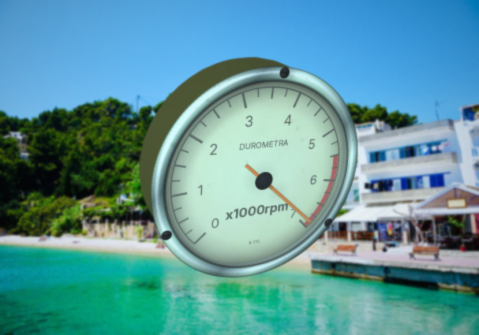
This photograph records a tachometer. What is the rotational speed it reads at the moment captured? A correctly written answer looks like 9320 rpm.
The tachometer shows 6875 rpm
